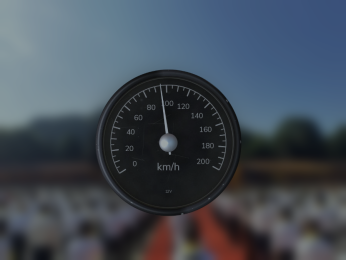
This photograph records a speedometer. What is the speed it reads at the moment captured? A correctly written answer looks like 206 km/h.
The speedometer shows 95 km/h
